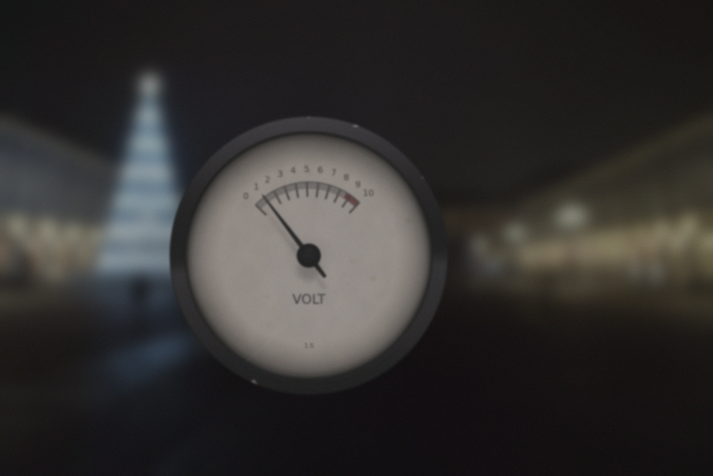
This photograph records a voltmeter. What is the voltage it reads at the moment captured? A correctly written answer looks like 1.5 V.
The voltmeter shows 1 V
